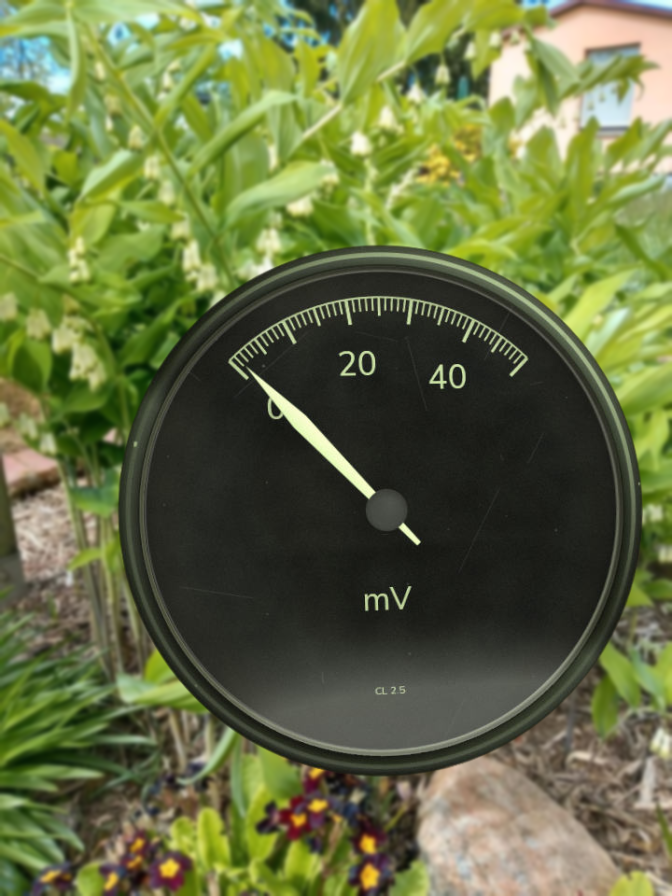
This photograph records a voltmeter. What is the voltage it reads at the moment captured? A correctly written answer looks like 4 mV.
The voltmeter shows 1 mV
